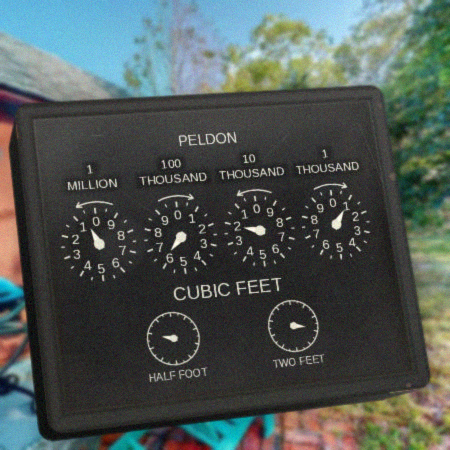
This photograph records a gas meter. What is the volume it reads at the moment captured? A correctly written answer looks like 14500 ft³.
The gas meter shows 62100 ft³
